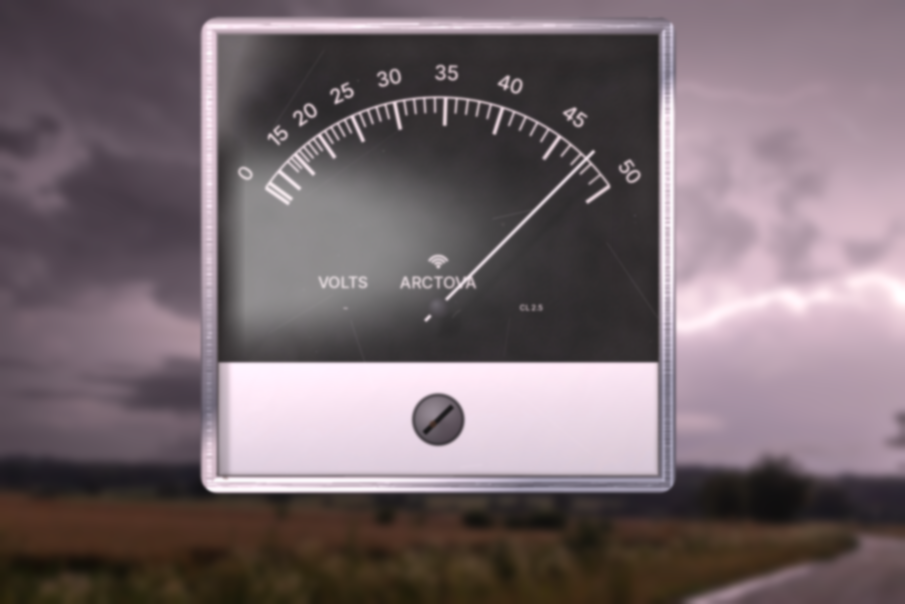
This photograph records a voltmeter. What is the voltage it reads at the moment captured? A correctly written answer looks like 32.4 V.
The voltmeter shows 47.5 V
